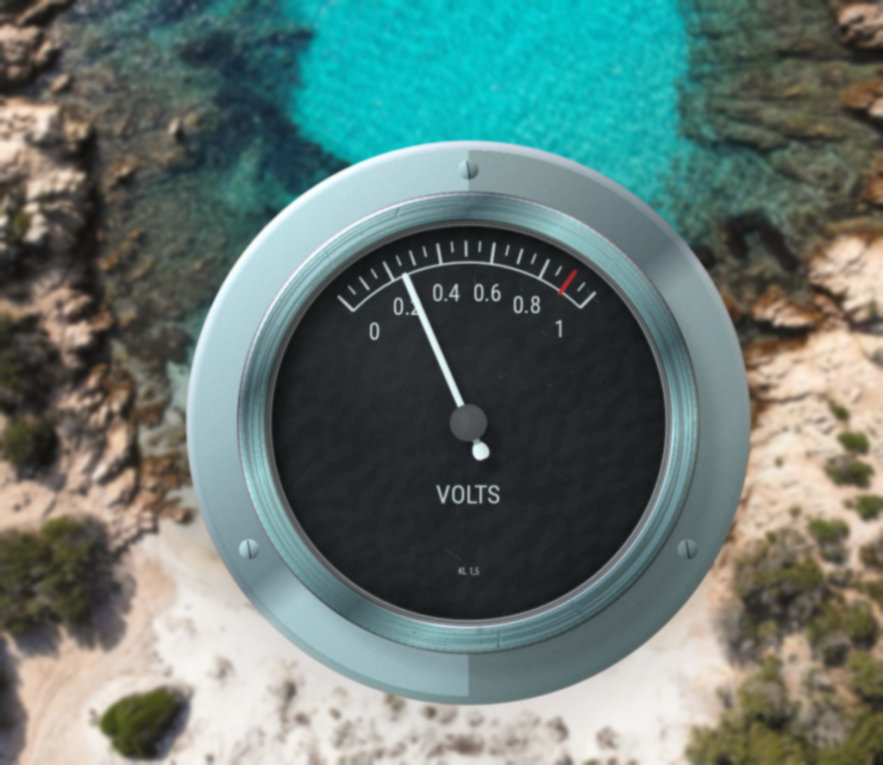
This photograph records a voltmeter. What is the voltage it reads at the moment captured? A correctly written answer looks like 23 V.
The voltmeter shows 0.25 V
